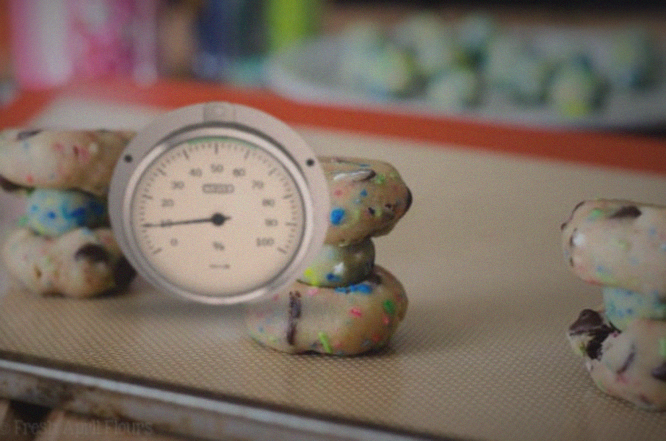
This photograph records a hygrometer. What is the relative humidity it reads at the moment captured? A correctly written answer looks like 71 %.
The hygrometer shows 10 %
